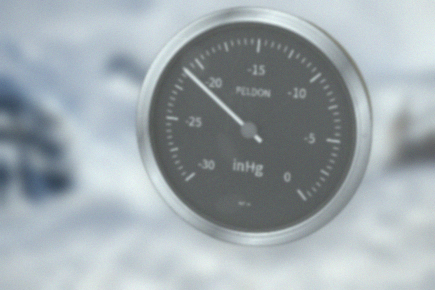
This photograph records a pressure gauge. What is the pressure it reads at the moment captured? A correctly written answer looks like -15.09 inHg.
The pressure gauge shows -21 inHg
